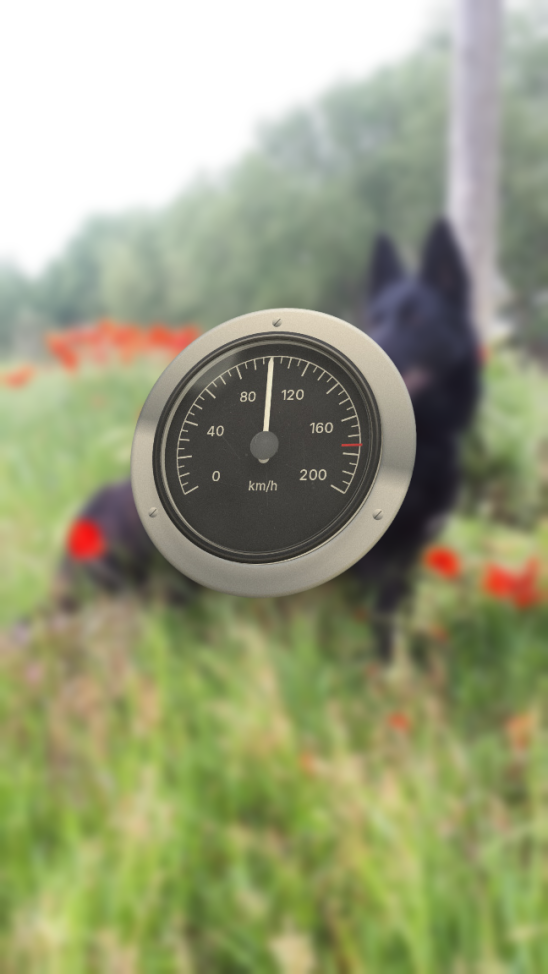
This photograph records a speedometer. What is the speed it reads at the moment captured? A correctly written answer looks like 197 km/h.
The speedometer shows 100 km/h
